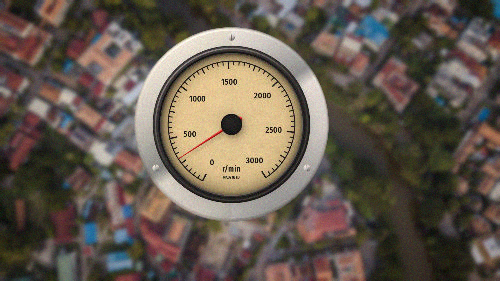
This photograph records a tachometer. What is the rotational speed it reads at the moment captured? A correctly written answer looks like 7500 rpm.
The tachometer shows 300 rpm
